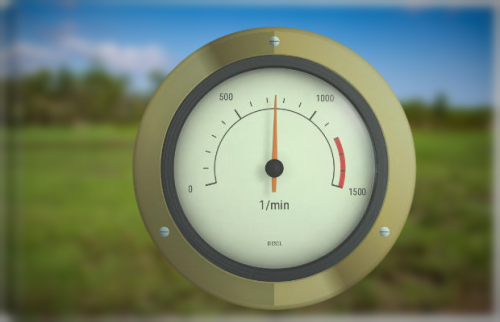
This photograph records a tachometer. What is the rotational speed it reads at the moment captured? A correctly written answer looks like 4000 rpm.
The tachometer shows 750 rpm
